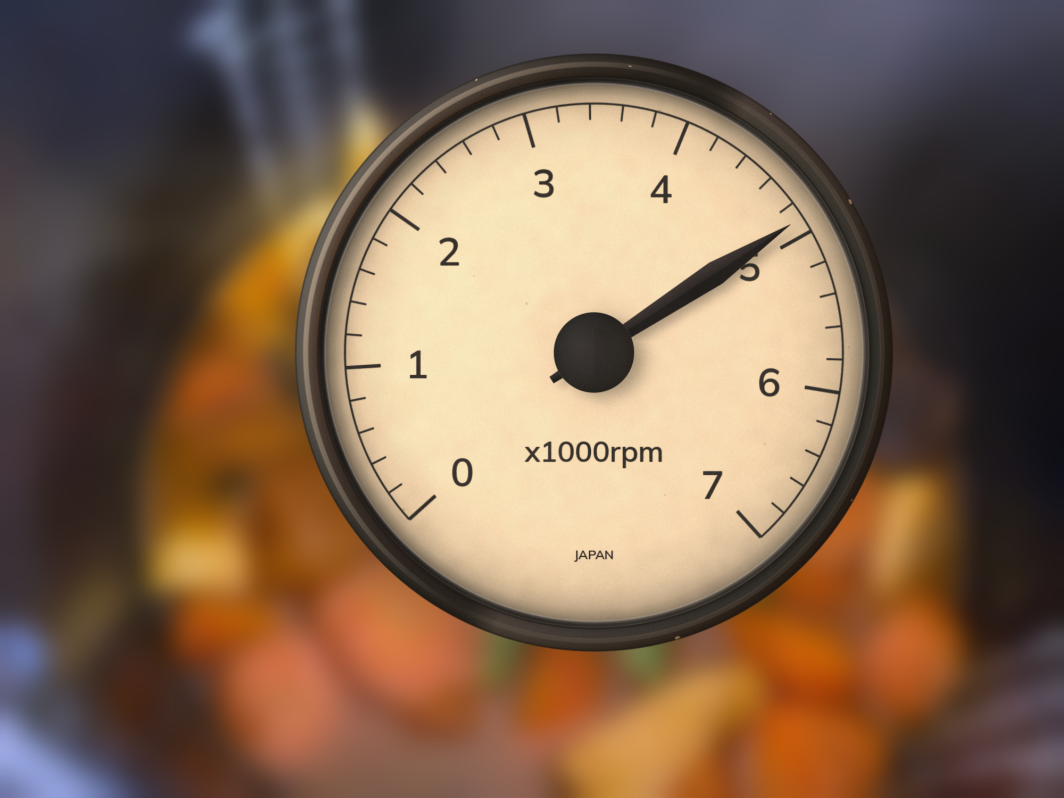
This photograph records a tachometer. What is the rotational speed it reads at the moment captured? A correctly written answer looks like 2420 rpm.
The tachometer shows 4900 rpm
